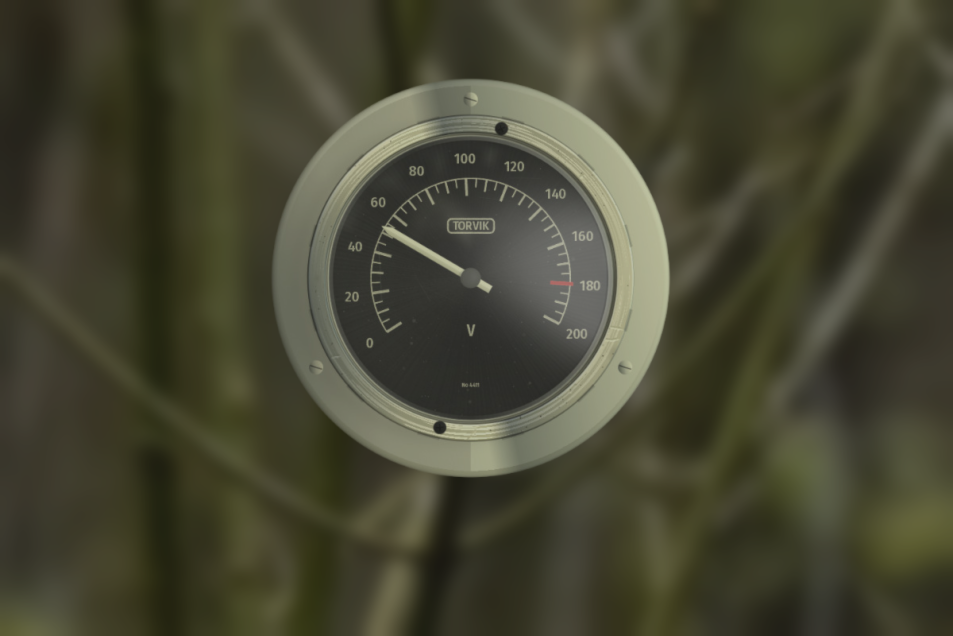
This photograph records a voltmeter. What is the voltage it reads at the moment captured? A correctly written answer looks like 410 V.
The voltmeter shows 52.5 V
